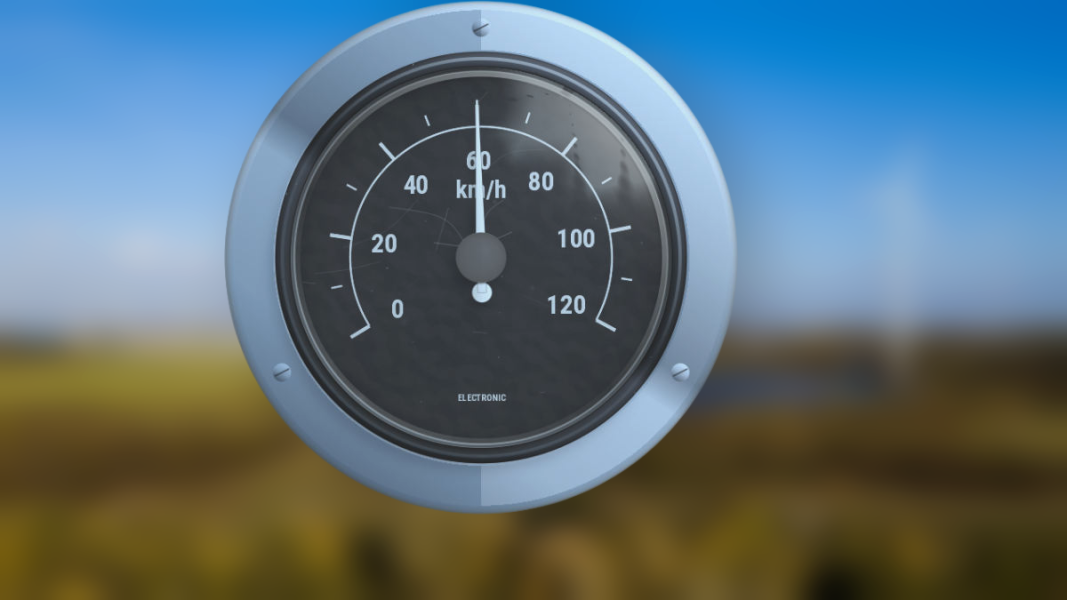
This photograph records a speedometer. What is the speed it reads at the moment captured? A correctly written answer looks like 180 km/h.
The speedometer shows 60 km/h
